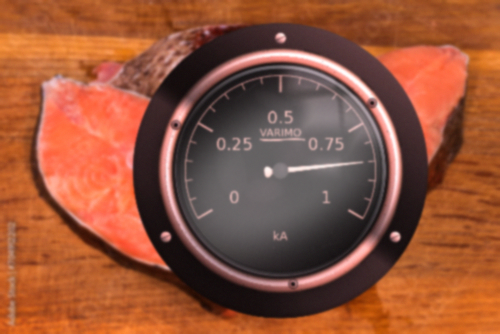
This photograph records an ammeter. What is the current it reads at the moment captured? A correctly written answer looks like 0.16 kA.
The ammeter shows 0.85 kA
